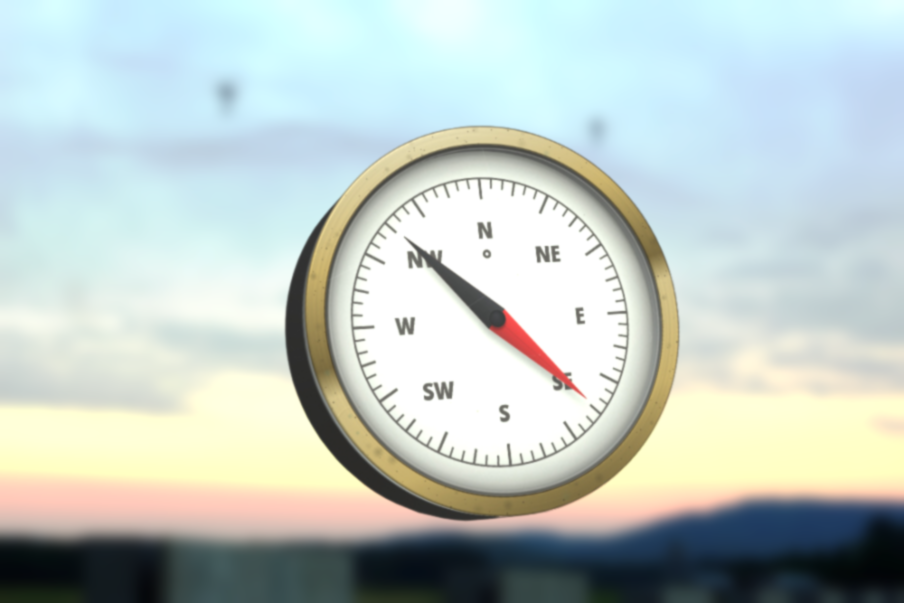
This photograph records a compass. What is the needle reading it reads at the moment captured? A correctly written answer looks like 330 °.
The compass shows 135 °
